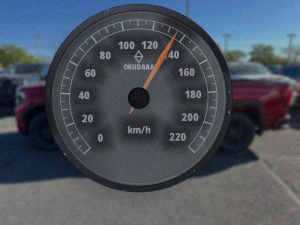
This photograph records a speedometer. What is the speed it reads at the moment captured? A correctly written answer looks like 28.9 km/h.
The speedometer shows 135 km/h
